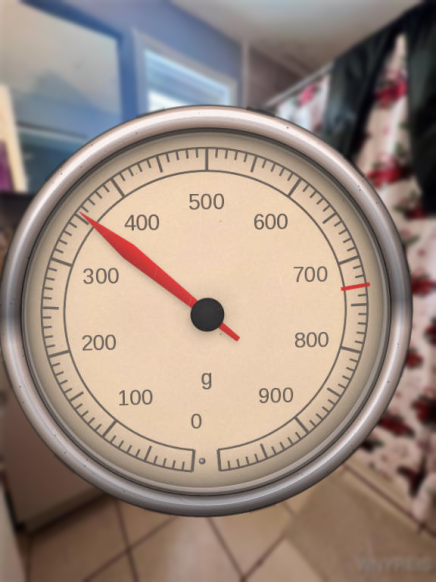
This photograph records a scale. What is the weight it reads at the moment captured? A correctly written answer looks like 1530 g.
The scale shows 355 g
